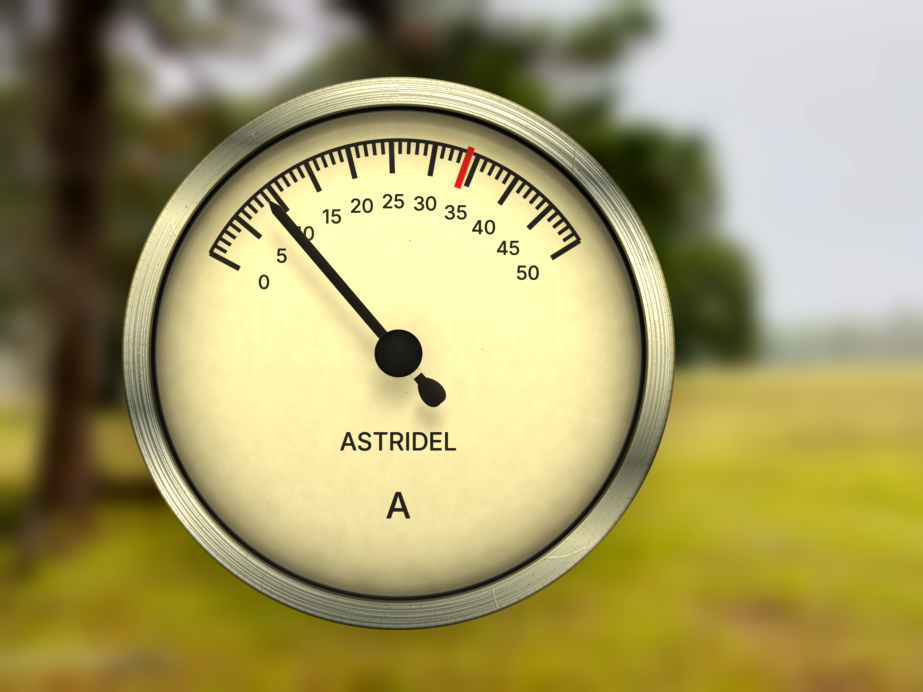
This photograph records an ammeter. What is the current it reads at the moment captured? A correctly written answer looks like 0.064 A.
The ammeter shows 9 A
